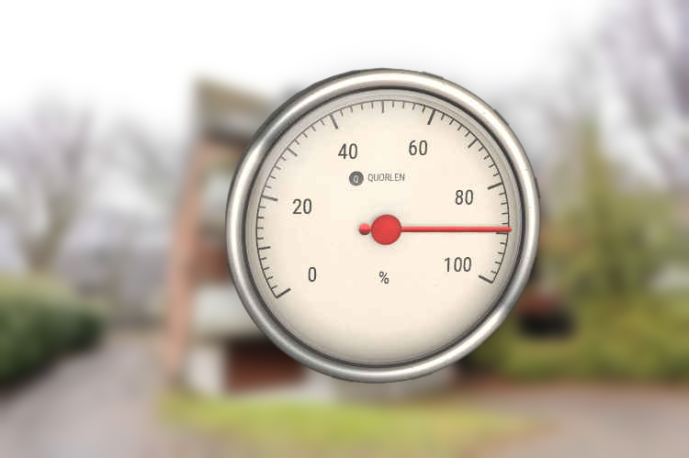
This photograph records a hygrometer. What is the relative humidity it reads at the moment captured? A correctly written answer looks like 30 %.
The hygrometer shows 89 %
